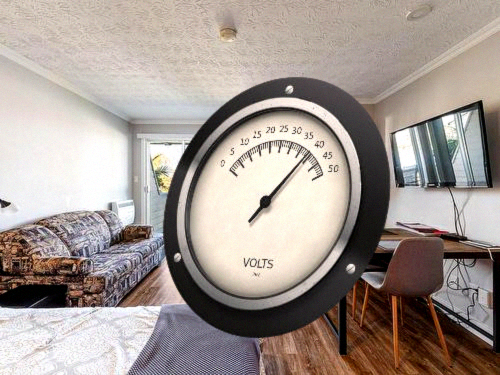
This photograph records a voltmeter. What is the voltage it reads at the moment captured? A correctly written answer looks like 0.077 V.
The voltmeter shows 40 V
